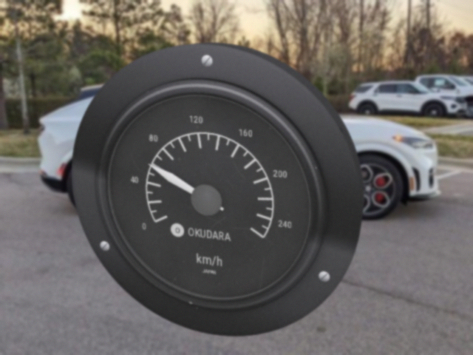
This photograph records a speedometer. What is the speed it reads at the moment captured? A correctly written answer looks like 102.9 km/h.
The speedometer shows 60 km/h
